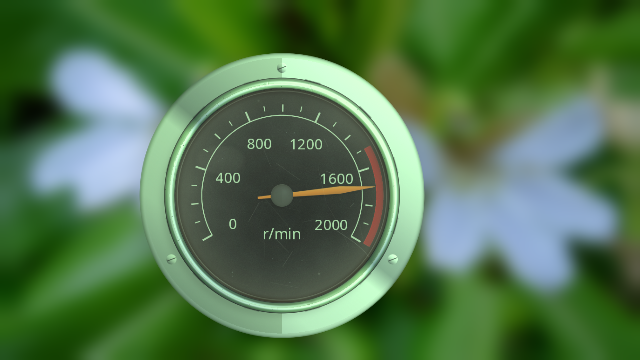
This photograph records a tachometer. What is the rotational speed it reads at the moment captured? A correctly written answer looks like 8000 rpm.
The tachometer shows 1700 rpm
